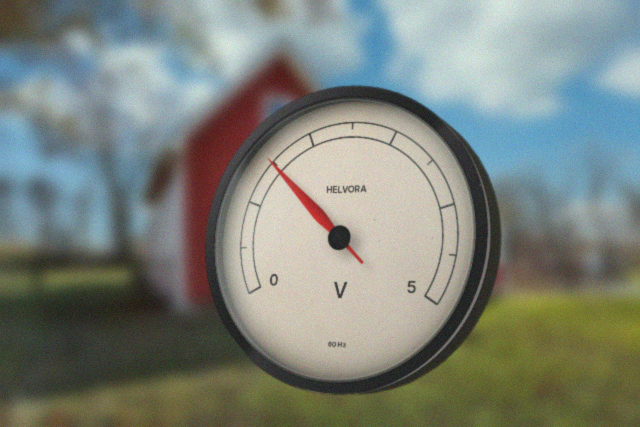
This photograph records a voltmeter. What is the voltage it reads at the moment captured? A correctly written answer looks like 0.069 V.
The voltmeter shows 1.5 V
